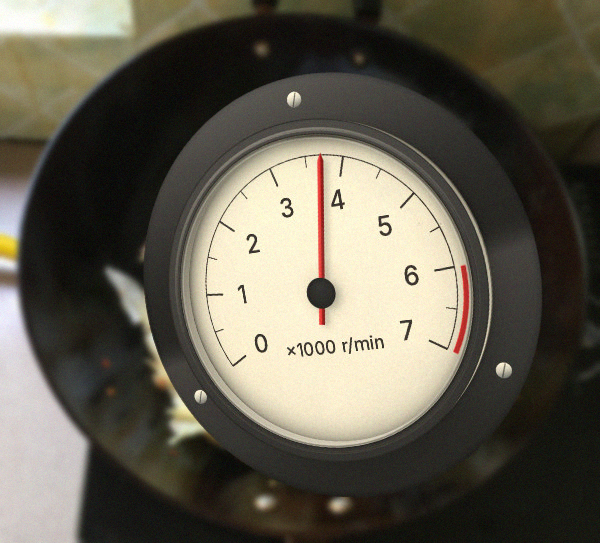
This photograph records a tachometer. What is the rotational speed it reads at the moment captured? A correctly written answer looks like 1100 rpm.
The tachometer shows 3750 rpm
